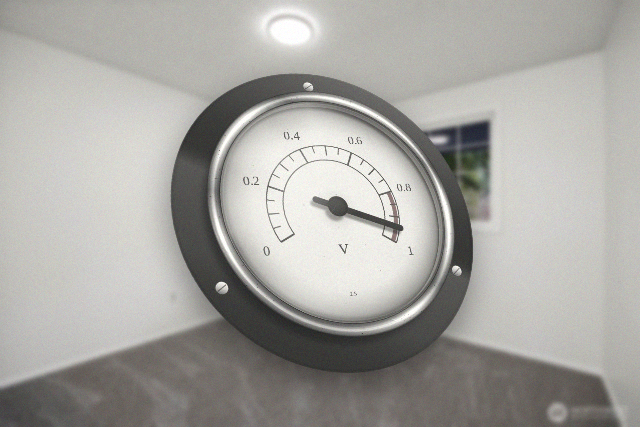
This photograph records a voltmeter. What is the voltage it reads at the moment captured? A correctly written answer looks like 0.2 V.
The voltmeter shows 0.95 V
